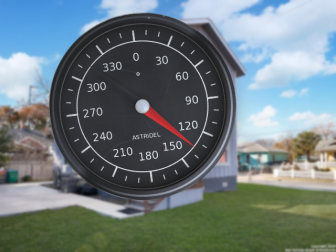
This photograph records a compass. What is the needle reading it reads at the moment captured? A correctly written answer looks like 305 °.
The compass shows 135 °
